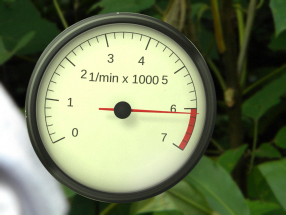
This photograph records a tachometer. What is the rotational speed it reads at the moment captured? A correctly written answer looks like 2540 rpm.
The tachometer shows 6100 rpm
